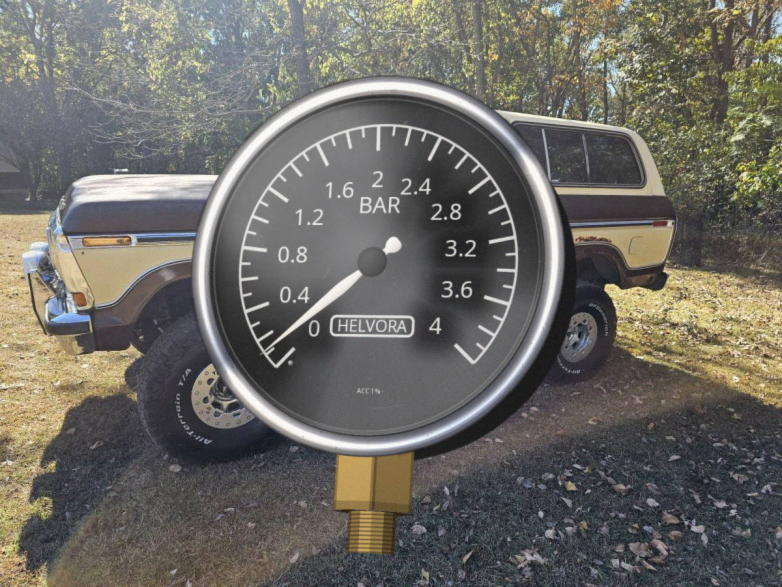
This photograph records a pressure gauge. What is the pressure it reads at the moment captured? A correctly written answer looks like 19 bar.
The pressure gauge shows 0.1 bar
